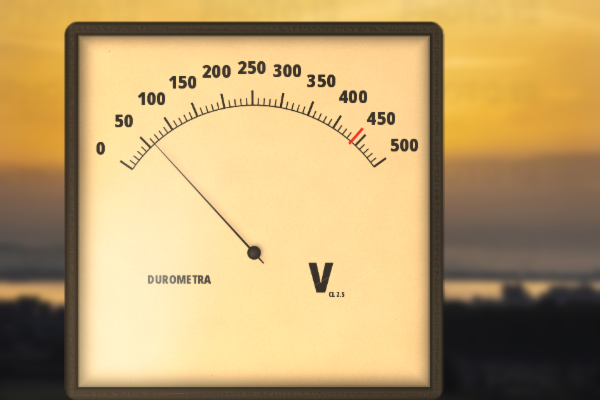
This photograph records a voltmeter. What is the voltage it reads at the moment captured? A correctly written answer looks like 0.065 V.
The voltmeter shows 60 V
